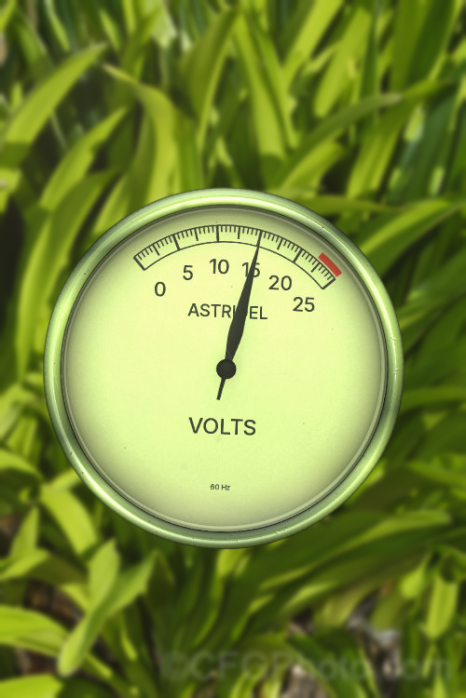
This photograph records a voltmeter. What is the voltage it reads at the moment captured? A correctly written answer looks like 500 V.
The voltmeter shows 15 V
